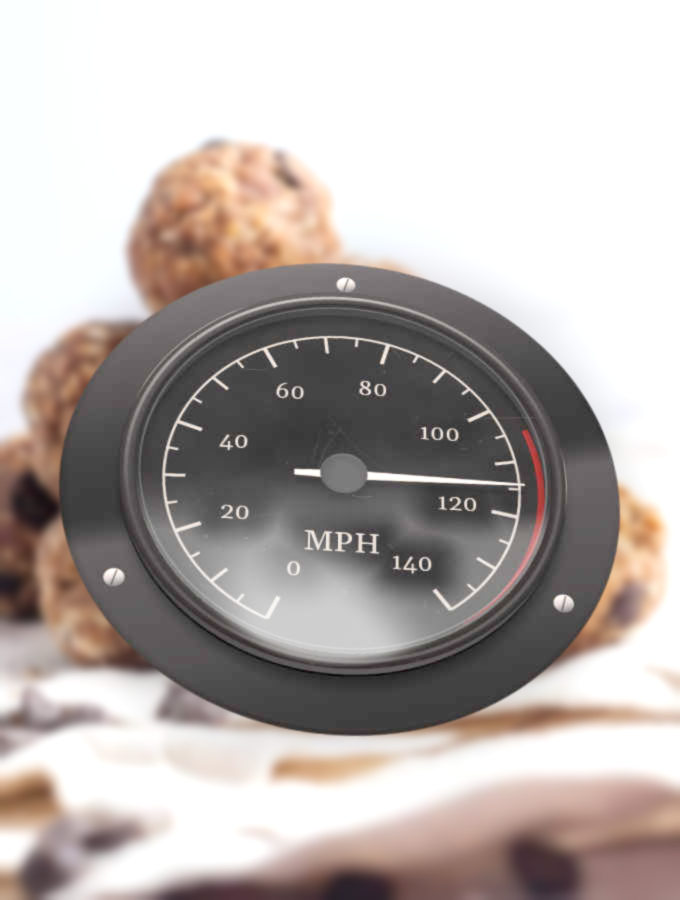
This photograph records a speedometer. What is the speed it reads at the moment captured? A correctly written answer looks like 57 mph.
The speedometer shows 115 mph
